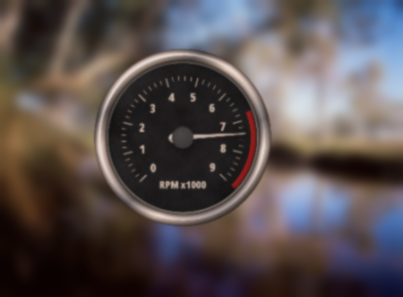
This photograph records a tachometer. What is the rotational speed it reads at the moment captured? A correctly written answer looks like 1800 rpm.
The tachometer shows 7400 rpm
